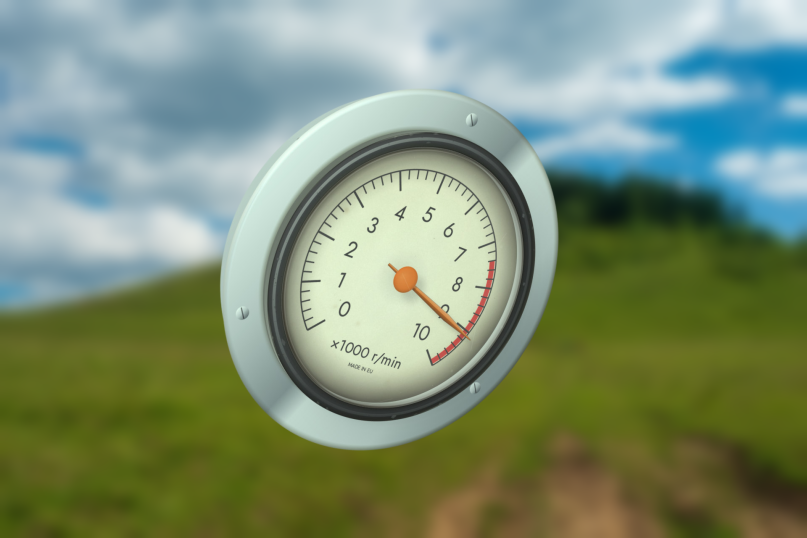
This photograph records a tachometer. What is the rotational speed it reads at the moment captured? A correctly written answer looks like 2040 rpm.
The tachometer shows 9100 rpm
